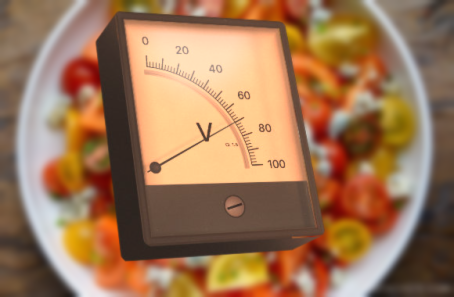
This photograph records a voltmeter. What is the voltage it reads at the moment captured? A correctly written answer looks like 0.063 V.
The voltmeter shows 70 V
